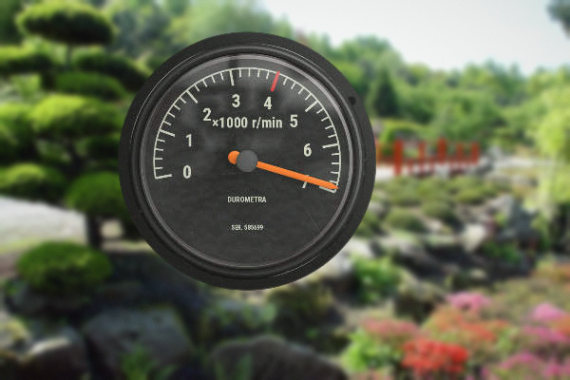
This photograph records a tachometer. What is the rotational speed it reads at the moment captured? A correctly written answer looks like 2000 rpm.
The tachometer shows 6900 rpm
